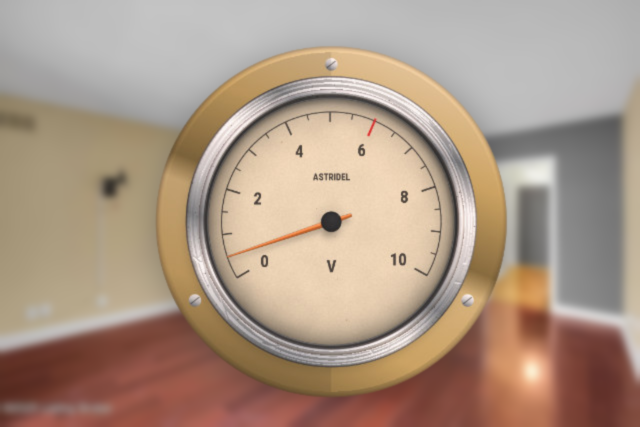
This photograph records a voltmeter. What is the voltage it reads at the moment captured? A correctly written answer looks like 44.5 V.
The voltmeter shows 0.5 V
